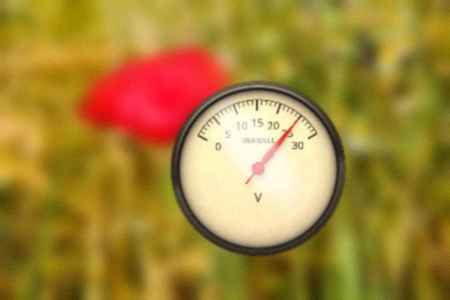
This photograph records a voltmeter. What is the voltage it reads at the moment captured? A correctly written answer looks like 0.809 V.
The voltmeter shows 25 V
